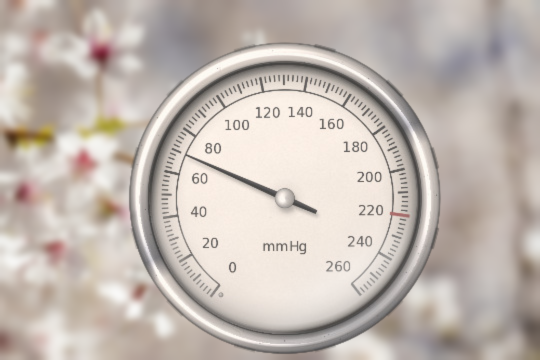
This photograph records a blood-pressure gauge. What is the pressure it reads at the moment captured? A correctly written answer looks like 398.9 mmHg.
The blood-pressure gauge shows 70 mmHg
